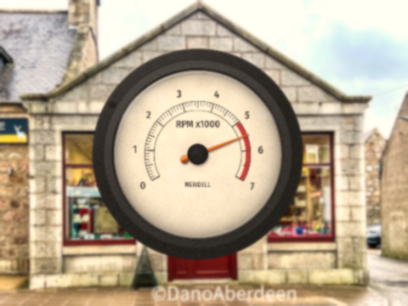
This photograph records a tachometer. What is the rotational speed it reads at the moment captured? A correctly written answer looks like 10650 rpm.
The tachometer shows 5500 rpm
